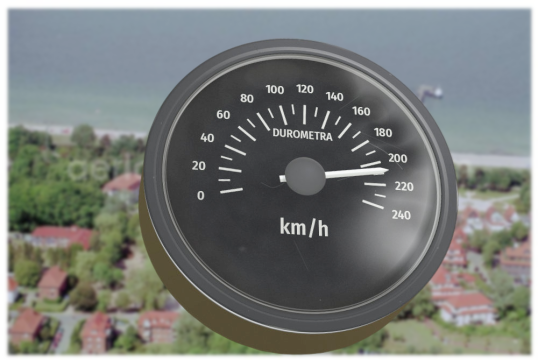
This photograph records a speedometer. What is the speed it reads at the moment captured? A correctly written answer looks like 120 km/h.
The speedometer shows 210 km/h
